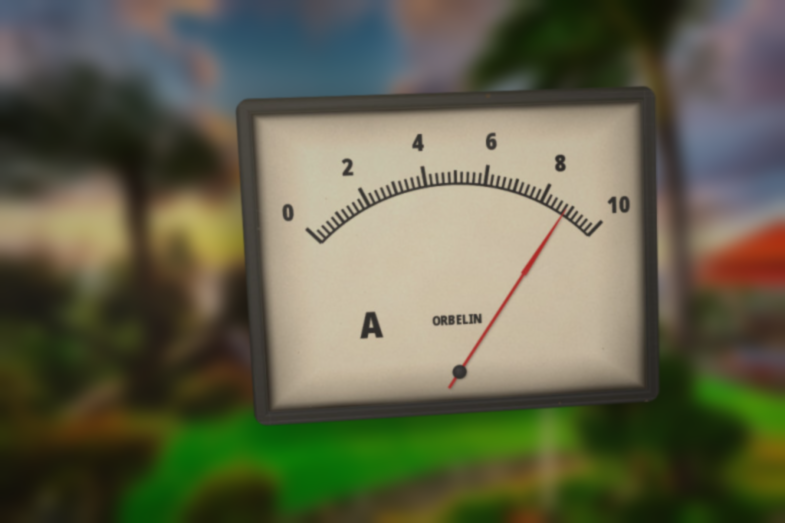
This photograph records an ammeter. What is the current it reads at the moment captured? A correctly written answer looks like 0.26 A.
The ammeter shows 8.8 A
